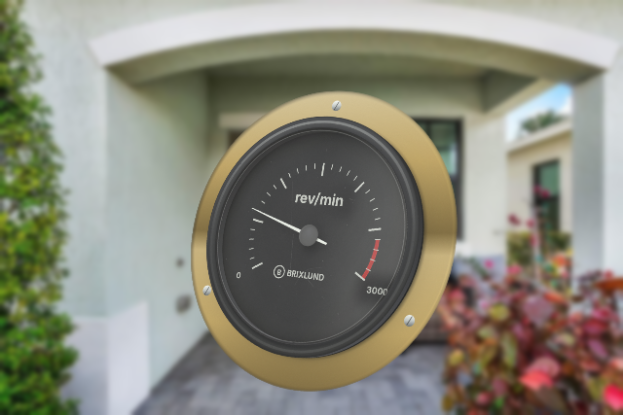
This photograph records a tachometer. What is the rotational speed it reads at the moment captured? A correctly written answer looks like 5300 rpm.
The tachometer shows 600 rpm
